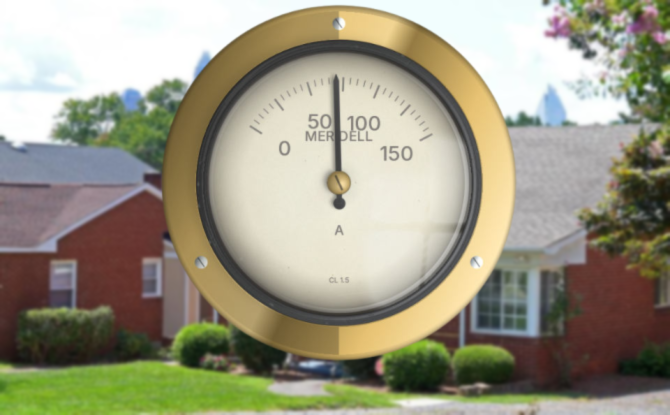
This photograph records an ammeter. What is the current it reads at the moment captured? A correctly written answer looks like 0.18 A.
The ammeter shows 70 A
